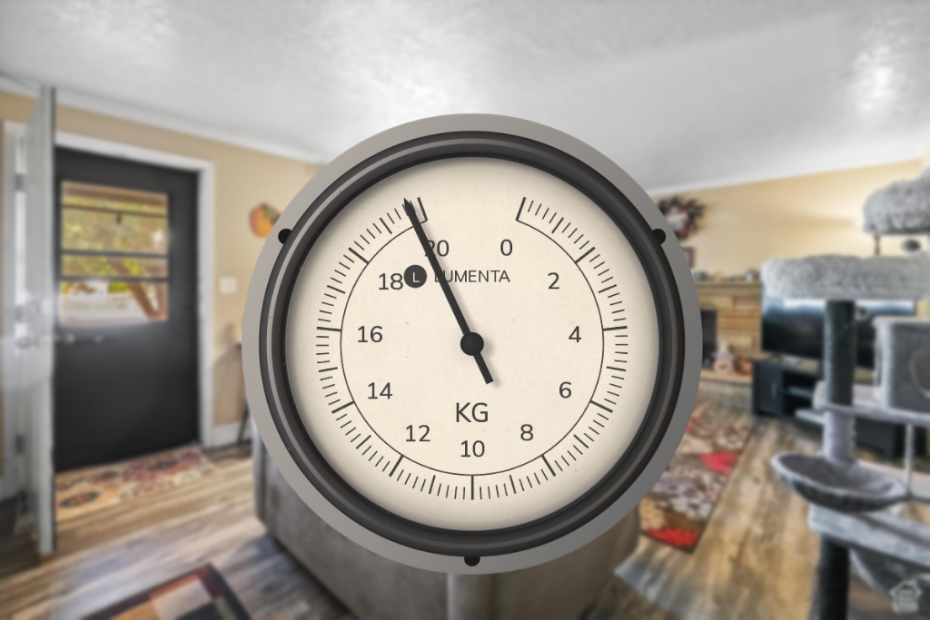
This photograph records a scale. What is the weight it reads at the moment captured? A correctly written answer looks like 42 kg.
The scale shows 19.7 kg
